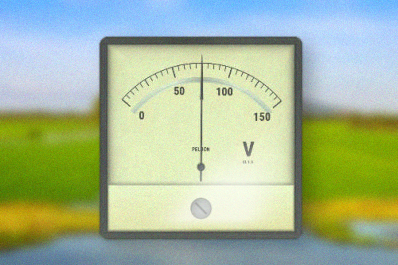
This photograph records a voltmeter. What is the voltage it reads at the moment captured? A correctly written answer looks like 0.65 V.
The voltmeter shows 75 V
